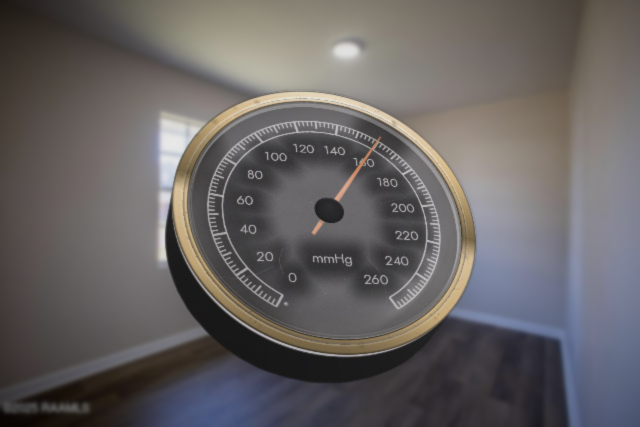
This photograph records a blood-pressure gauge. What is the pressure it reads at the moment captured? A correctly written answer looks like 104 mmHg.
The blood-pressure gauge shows 160 mmHg
